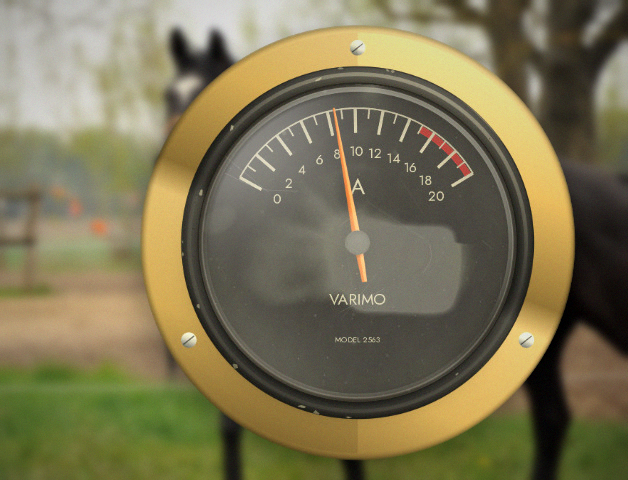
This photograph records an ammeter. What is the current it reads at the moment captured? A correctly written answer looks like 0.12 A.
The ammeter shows 8.5 A
